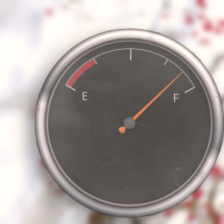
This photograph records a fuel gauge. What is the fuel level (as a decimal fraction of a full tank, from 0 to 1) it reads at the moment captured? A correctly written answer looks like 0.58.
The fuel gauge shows 0.875
